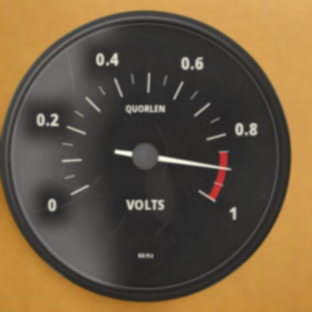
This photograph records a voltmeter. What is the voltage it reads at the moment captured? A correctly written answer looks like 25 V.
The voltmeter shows 0.9 V
